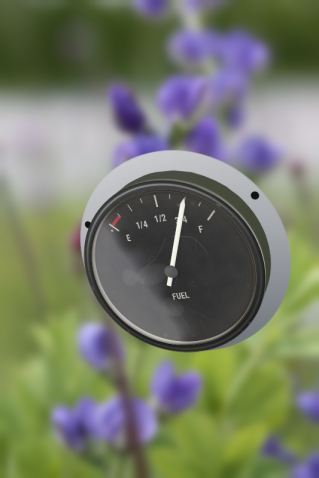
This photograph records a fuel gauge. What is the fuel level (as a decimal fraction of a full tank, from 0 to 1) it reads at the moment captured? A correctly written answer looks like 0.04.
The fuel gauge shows 0.75
